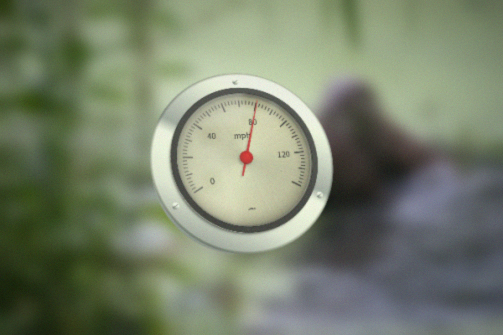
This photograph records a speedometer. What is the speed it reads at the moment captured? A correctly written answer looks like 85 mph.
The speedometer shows 80 mph
